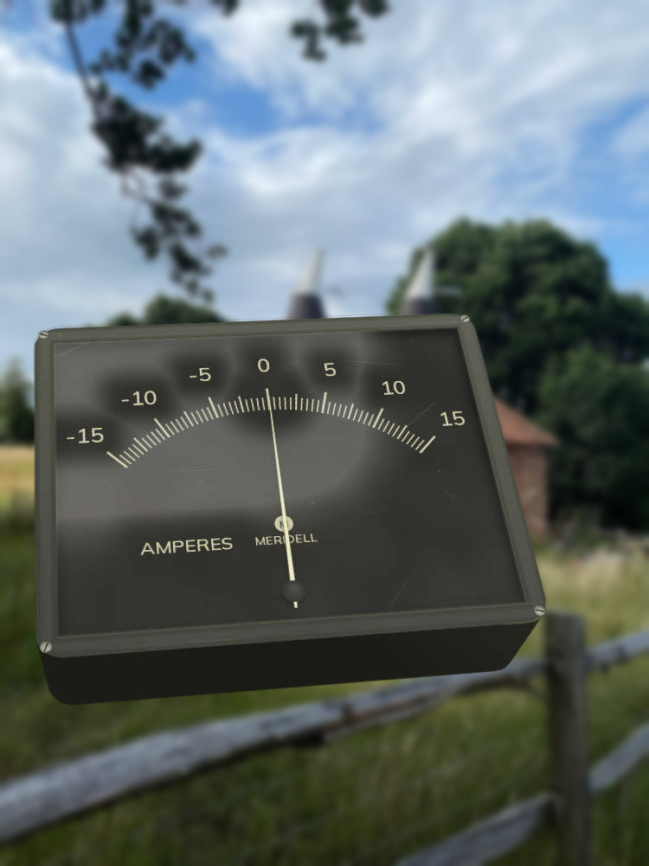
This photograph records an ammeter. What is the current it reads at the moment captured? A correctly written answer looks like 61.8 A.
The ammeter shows 0 A
